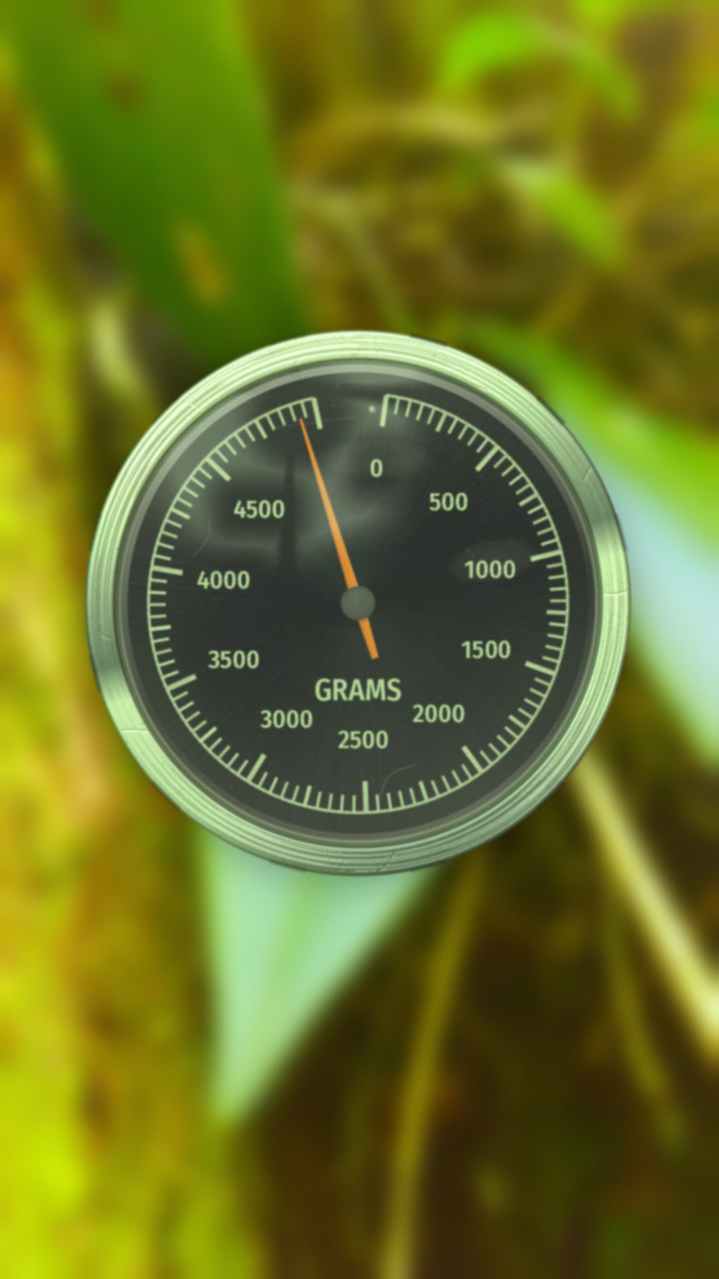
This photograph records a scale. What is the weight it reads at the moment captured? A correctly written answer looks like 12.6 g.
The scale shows 4925 g
